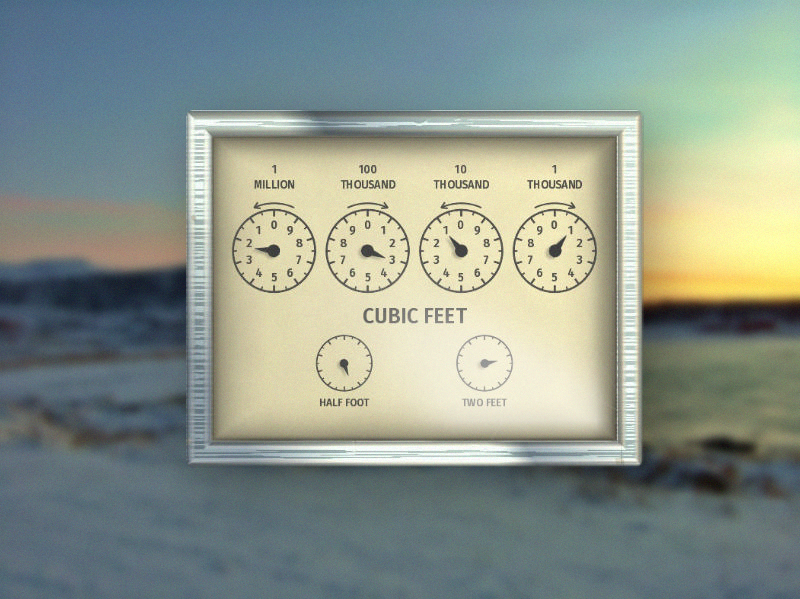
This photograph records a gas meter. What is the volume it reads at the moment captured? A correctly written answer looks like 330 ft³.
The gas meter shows 231100 ft³
